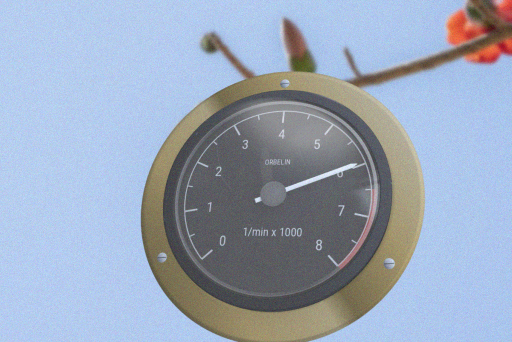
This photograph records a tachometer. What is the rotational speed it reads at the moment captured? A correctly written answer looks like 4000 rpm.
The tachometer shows 6000 rpm
